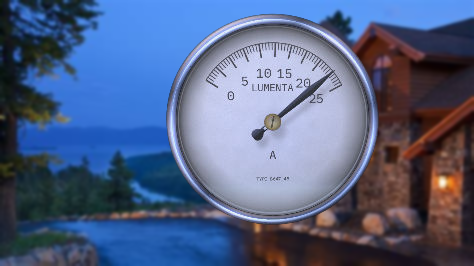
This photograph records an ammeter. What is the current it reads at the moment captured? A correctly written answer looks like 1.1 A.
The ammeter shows 22.5 A
